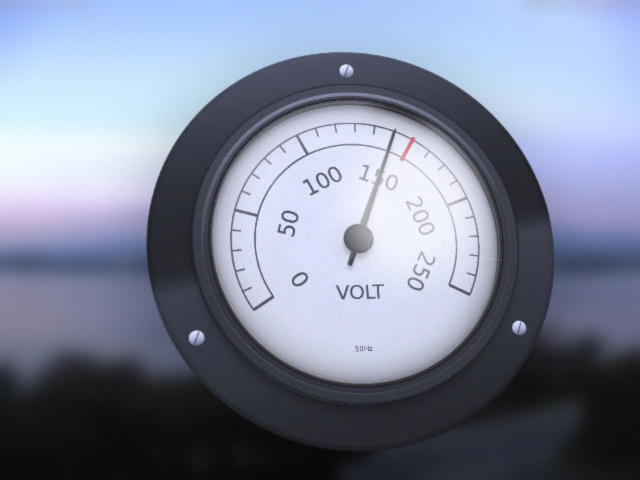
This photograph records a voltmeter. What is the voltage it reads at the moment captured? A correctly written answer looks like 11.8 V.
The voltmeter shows 150 V
